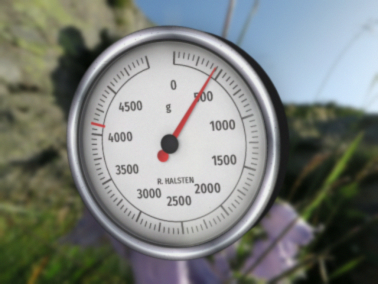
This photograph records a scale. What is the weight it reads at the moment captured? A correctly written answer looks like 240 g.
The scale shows 450 g
